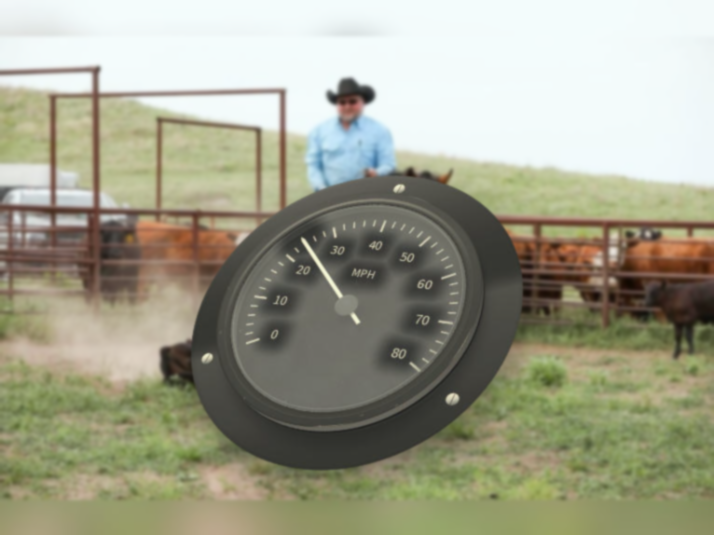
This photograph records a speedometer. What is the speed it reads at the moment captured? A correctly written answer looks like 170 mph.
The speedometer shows 24 mph
